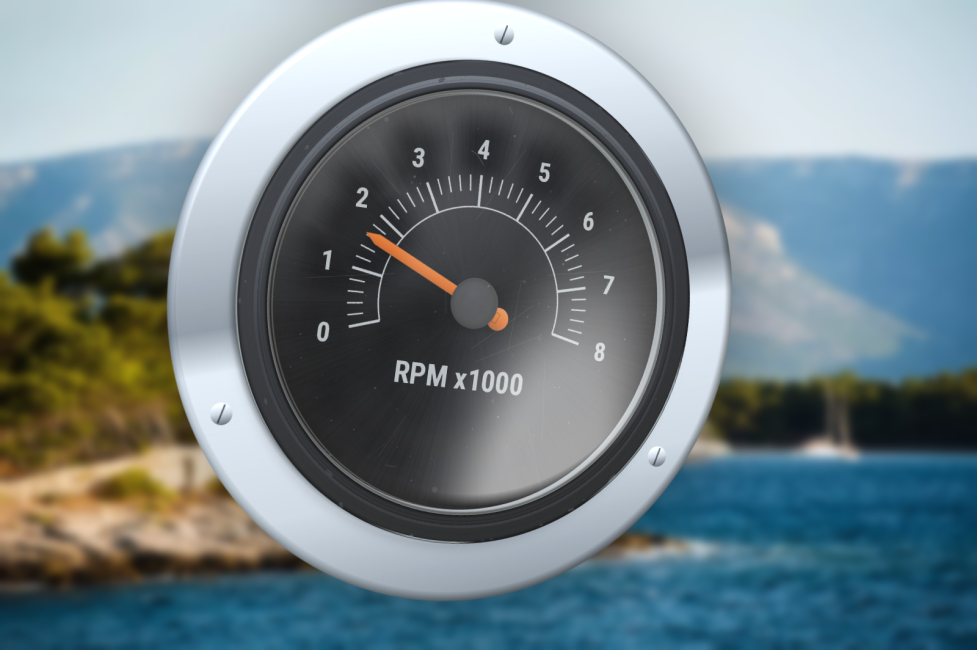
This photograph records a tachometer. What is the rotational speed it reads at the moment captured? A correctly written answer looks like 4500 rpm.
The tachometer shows 1600 rpm
